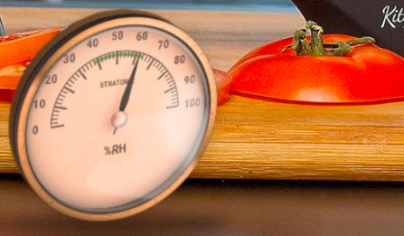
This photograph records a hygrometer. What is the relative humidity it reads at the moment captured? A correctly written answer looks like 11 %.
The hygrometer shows 60 %
